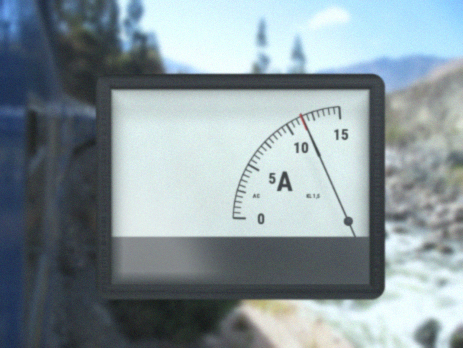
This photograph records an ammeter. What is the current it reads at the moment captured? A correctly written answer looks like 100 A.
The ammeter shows 11.5 A
